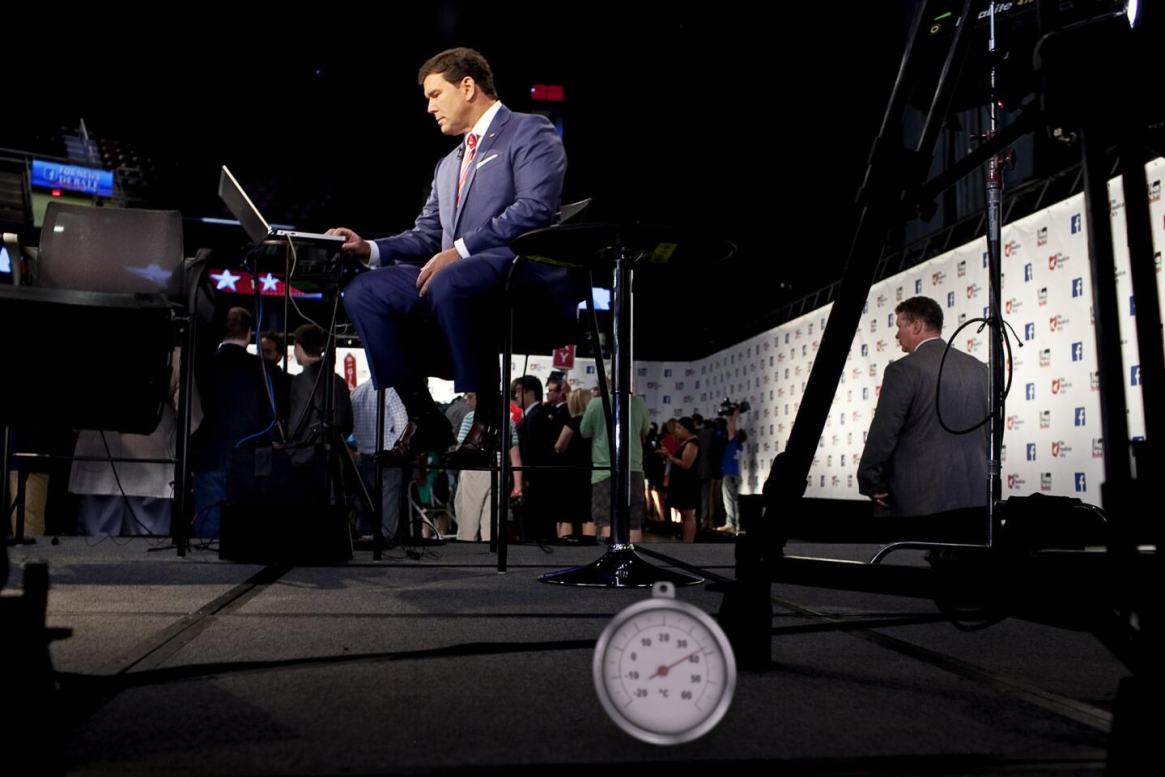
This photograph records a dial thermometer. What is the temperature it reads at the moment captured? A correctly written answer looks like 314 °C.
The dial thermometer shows 37.5 °C
